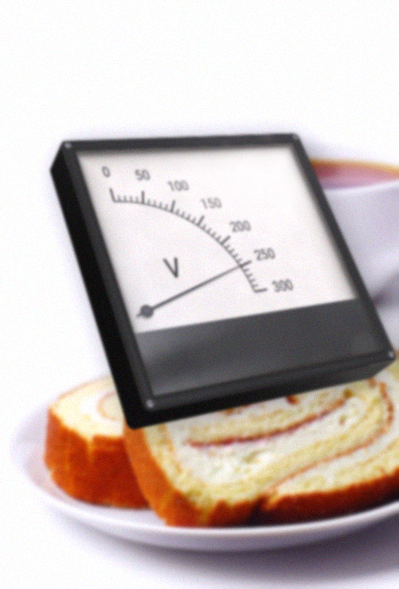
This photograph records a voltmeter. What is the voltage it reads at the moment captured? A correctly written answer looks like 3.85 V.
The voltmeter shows 250 V
